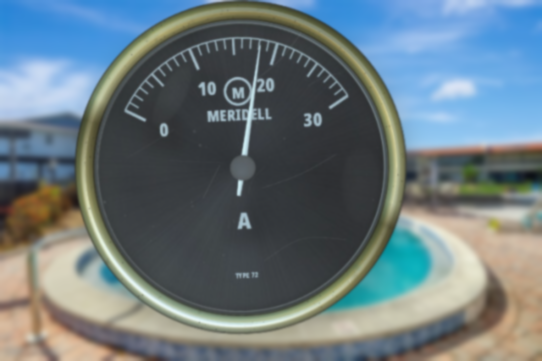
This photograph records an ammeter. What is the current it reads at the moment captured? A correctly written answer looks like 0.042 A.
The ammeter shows 18 A
